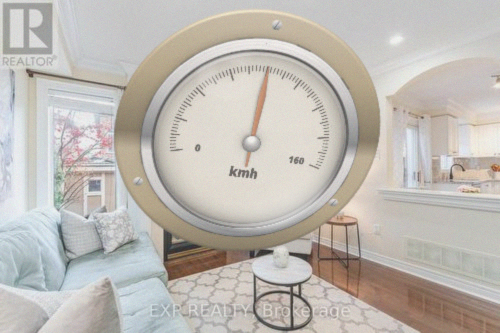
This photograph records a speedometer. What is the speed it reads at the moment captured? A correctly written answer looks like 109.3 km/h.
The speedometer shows 80 km/h
